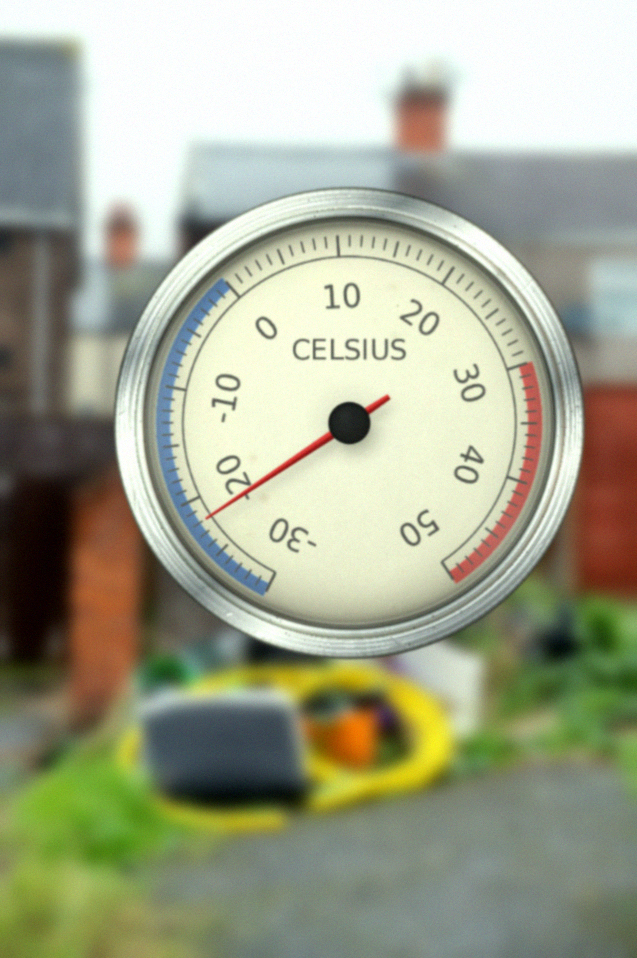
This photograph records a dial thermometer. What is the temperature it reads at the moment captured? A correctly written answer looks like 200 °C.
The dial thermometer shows -22 °C
